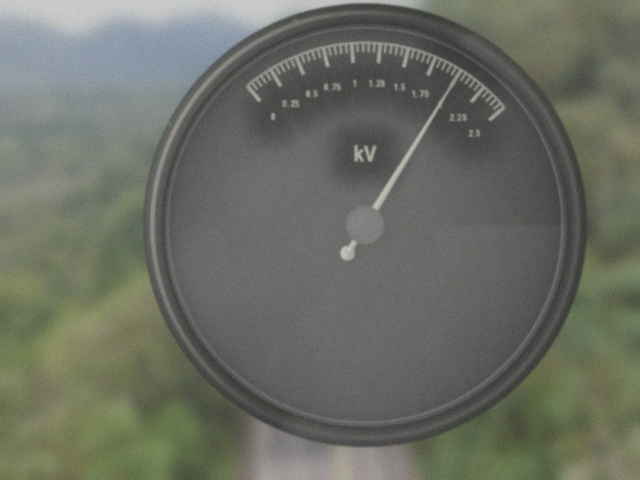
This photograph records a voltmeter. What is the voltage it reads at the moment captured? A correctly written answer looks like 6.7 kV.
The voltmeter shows 2 kV
